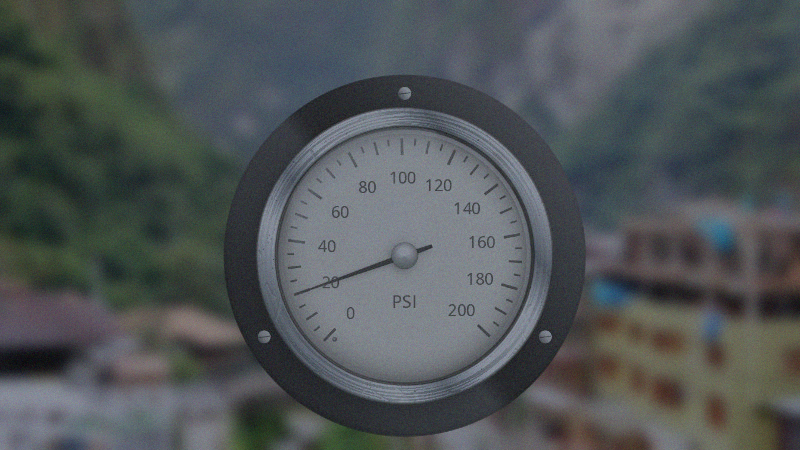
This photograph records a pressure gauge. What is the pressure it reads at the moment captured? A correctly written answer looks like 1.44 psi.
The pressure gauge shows 20 psi
